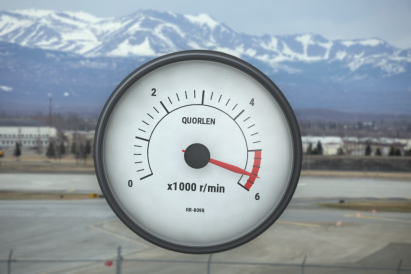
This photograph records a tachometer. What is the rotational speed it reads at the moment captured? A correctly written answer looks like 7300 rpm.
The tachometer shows 5600 rpm
